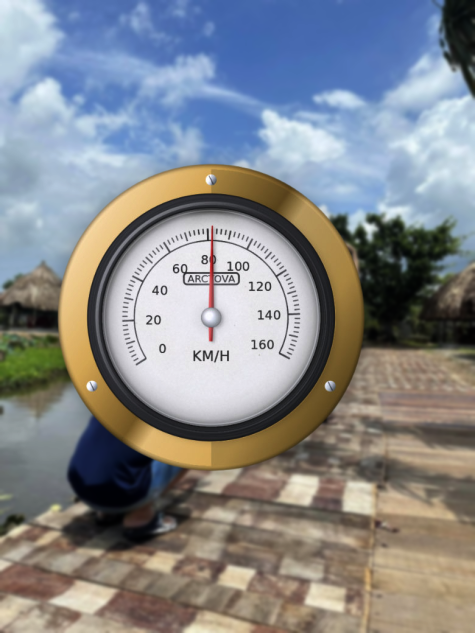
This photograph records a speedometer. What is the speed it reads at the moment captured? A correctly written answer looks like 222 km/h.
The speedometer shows 82 km/h
